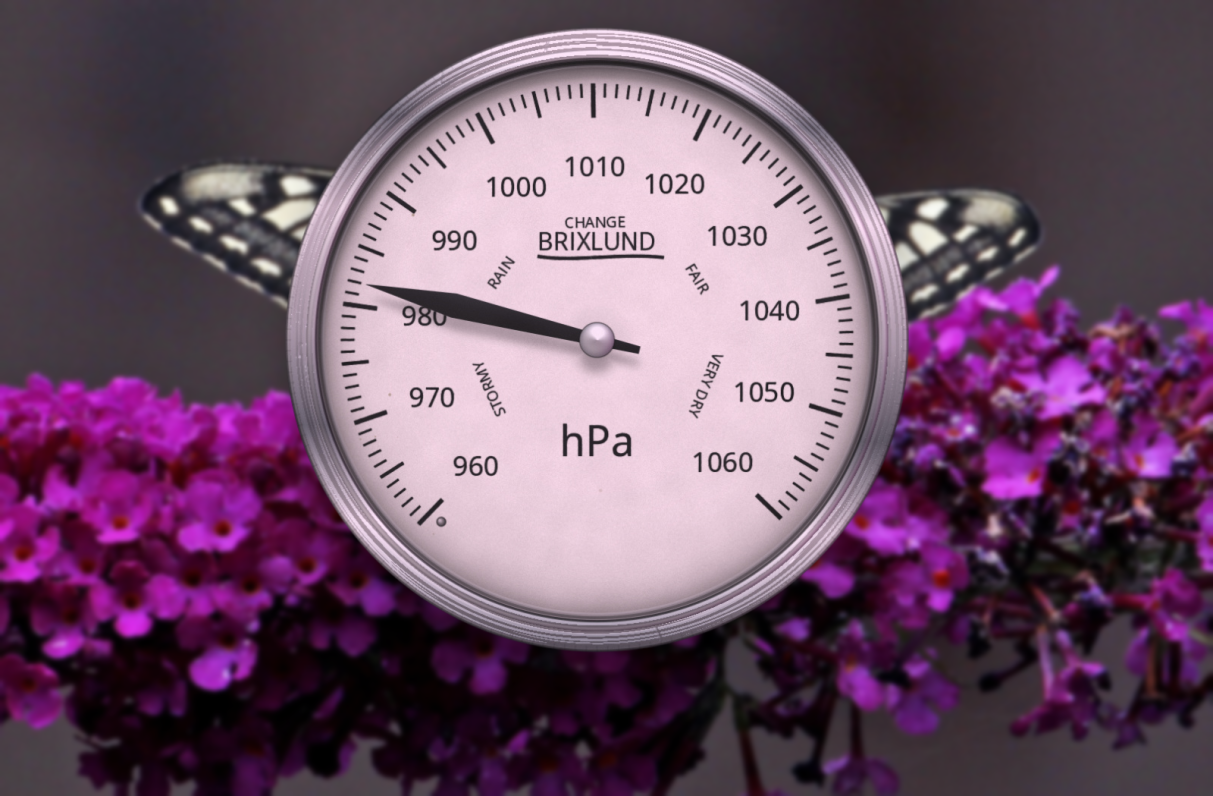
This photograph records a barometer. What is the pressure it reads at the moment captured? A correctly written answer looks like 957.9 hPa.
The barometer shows 982 hPa
